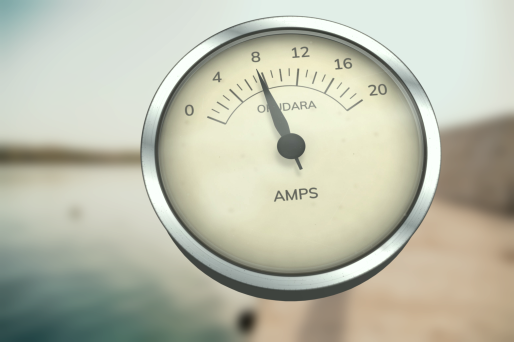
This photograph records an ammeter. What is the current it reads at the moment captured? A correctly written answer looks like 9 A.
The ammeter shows 7.5 A
